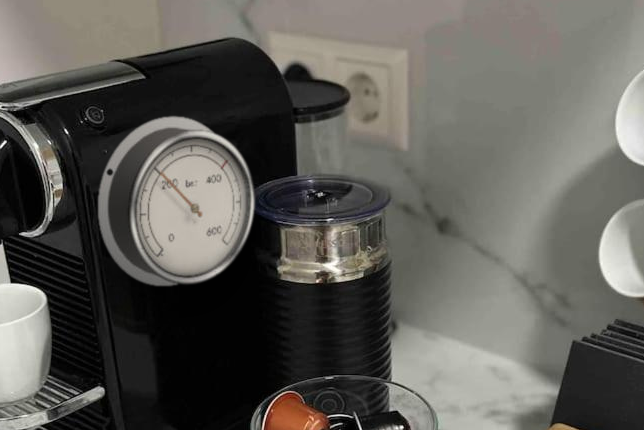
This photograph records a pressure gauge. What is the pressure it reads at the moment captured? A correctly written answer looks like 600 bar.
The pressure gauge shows 200 bar
